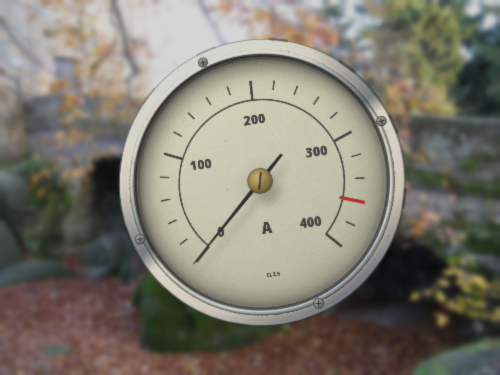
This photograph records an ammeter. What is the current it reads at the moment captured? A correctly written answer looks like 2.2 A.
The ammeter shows 0 A
